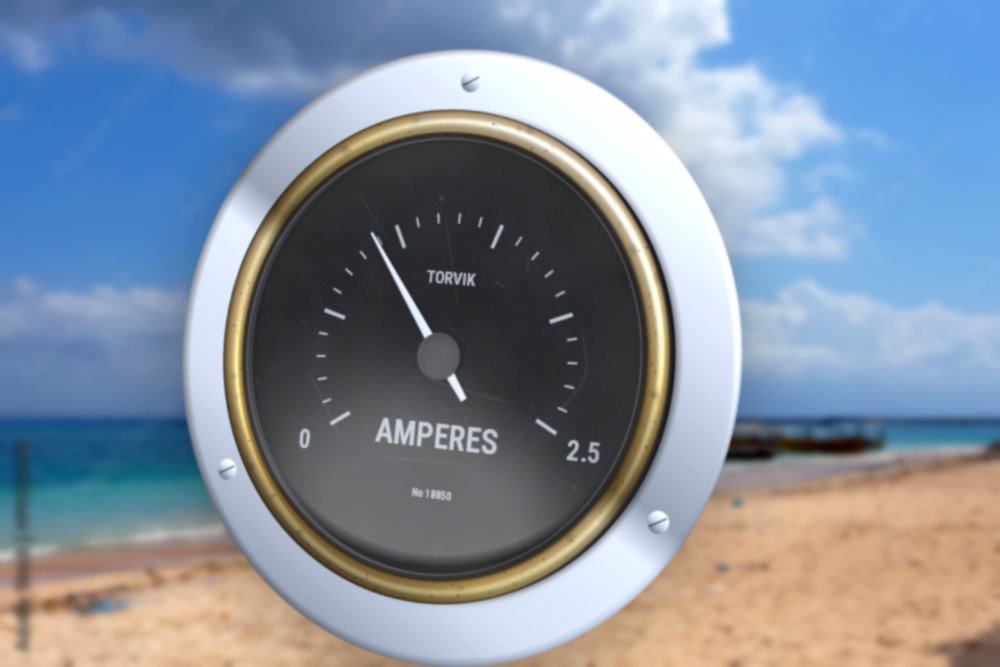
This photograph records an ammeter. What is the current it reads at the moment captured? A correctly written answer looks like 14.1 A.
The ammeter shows 0.9 A
